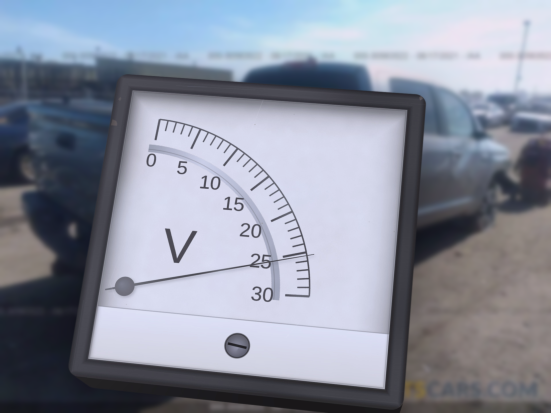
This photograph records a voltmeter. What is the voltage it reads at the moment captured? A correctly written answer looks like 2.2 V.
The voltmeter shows 25.5 V
